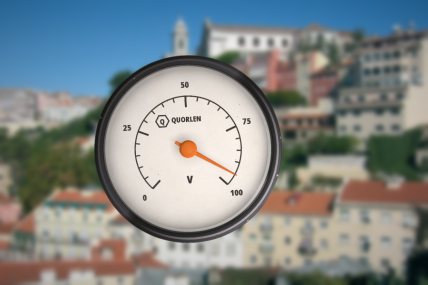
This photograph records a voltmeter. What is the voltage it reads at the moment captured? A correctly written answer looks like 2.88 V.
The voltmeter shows 95 V
